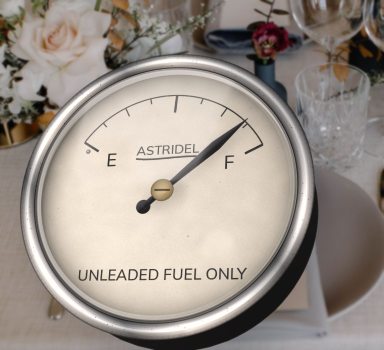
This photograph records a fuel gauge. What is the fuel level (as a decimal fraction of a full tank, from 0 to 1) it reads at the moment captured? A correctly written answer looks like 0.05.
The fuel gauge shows 0.875
